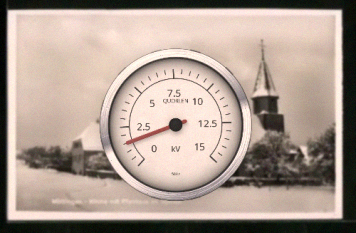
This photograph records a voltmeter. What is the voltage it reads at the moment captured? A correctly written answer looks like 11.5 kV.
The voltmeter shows 1.5 kV
